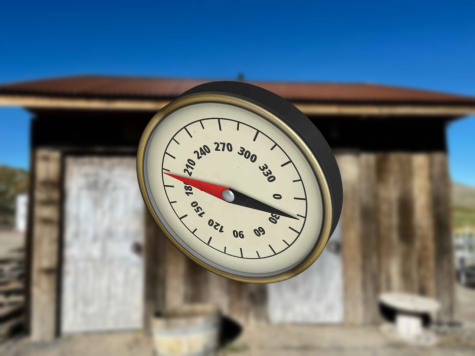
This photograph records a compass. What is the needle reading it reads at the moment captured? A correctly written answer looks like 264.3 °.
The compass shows 195 °
